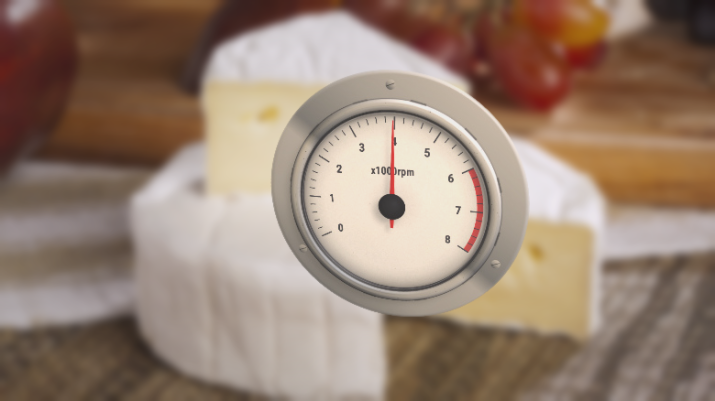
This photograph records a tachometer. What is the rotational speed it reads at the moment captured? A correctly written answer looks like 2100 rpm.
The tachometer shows 4000 rpm
